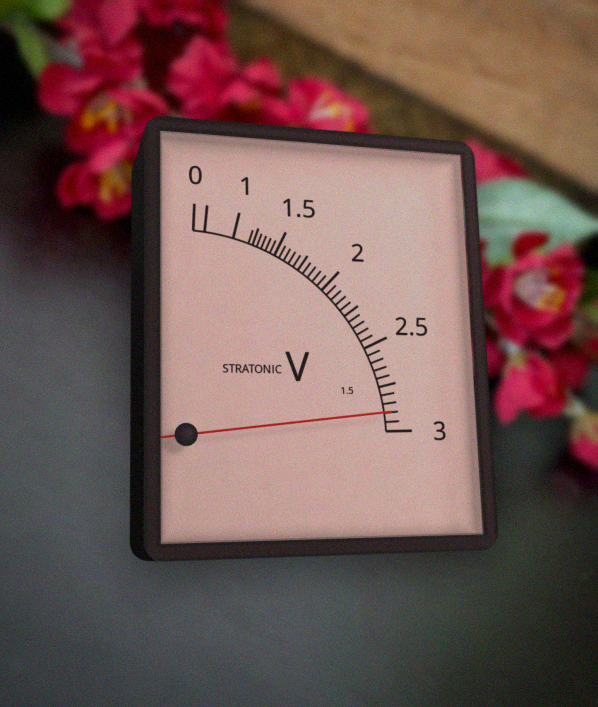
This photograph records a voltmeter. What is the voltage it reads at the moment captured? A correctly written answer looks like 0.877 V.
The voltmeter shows 2.9 V
